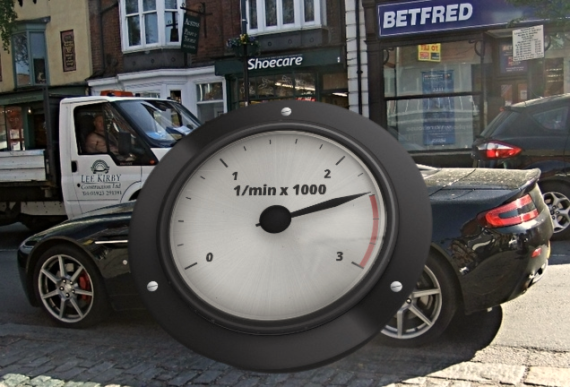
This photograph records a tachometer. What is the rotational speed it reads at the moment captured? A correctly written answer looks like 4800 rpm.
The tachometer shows 2400 rpm
